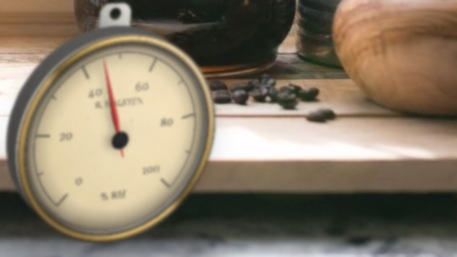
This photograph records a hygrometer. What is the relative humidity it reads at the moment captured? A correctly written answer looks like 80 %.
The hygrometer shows 45 %
